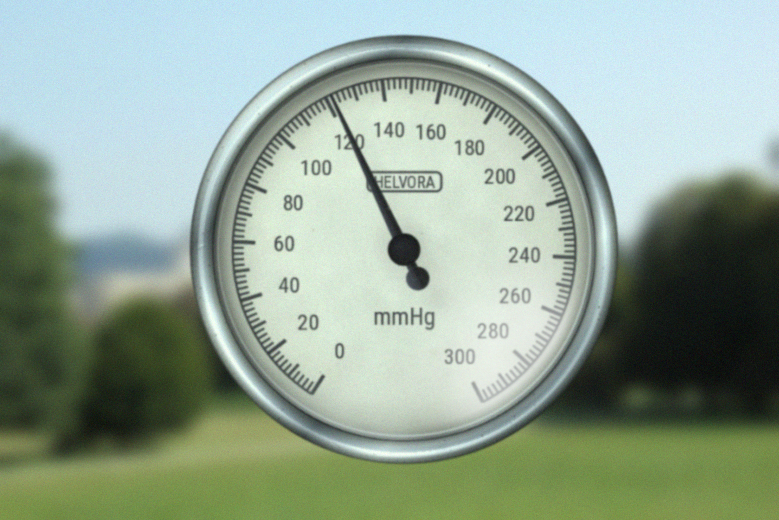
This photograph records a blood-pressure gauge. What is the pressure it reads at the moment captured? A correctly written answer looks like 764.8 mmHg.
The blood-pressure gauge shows 122 mmHg
